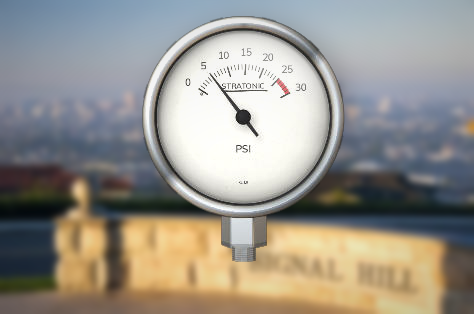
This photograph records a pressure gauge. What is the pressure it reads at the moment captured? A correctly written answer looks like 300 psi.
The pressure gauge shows 5 psi
